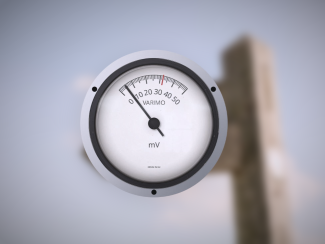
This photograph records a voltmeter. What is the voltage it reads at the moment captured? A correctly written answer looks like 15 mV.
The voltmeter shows 5 mV
